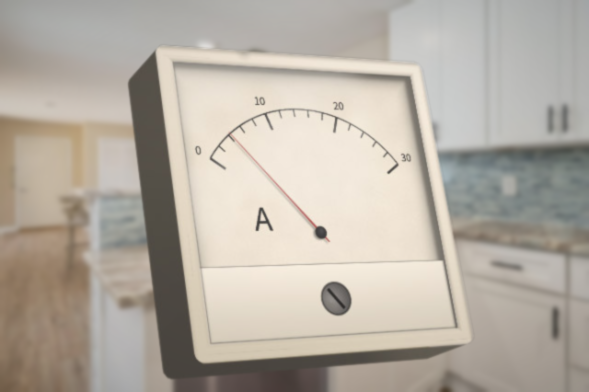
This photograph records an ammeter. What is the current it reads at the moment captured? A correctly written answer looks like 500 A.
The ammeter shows 4 A
